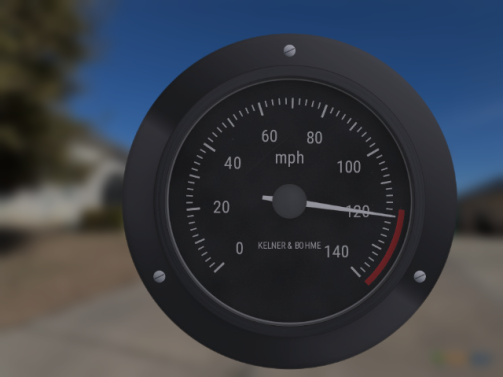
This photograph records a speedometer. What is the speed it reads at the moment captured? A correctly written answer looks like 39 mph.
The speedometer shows 120 mph
